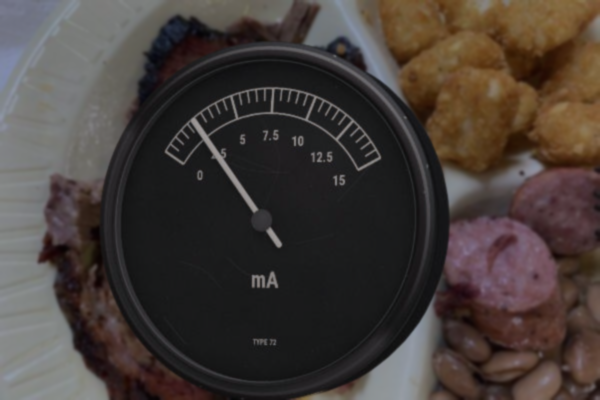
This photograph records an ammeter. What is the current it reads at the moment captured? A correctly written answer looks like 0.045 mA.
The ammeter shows 2.5 mA
